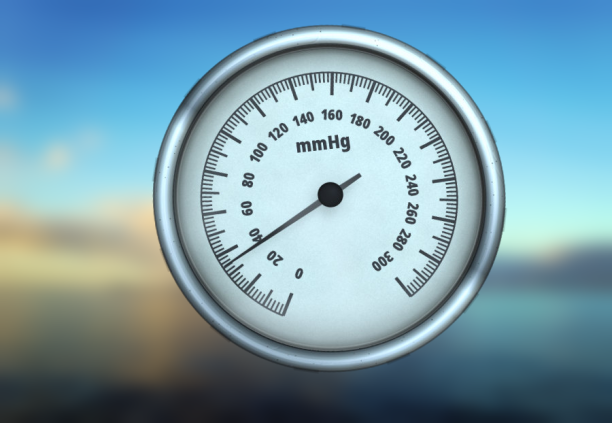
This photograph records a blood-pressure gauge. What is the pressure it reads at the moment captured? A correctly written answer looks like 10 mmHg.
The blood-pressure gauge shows 34 mmHg
